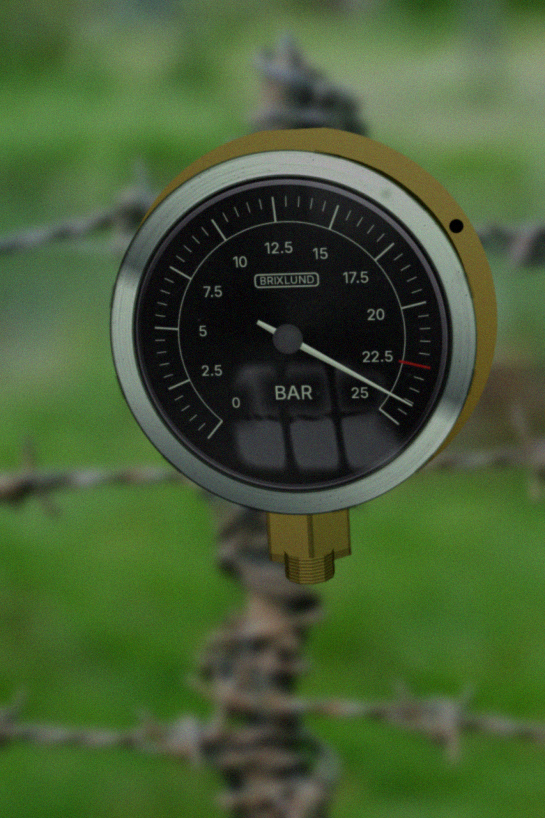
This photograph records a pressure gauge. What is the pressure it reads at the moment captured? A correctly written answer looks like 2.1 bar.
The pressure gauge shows 24 bar
